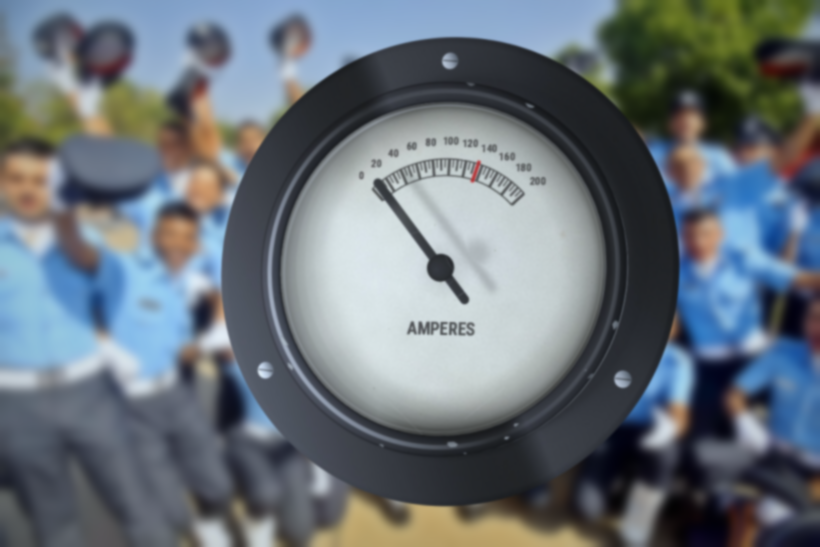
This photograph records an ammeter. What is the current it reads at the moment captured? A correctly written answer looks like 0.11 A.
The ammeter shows 10 A
